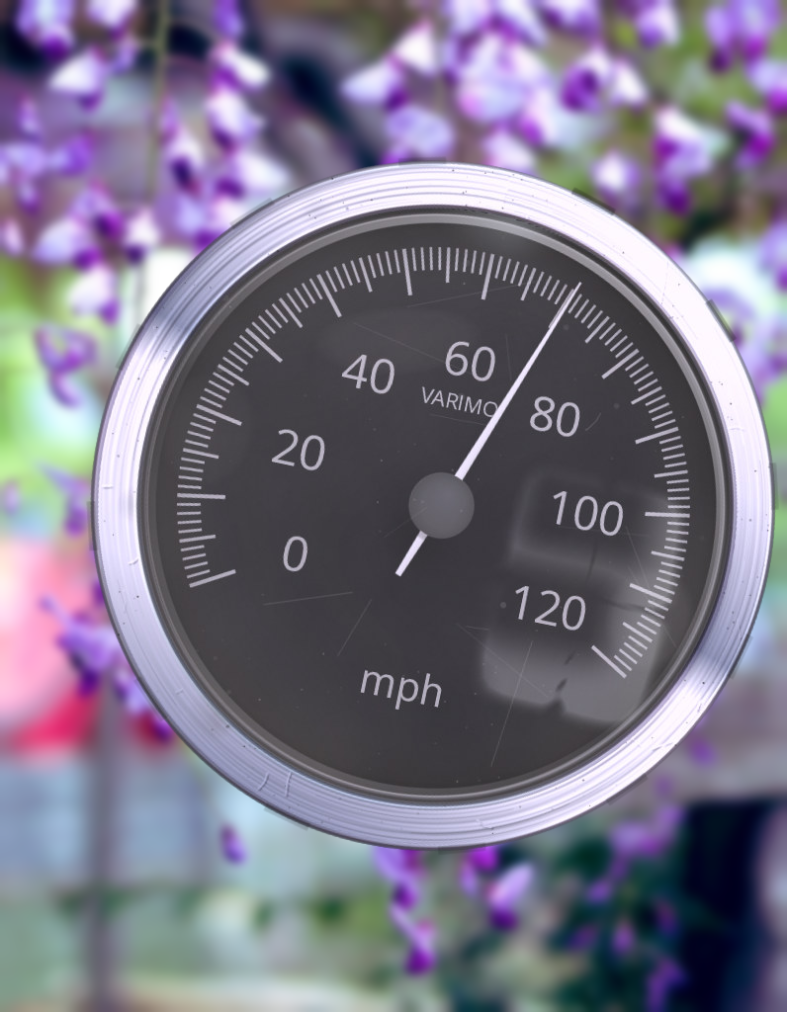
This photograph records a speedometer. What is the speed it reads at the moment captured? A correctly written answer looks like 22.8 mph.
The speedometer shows 70 mph
